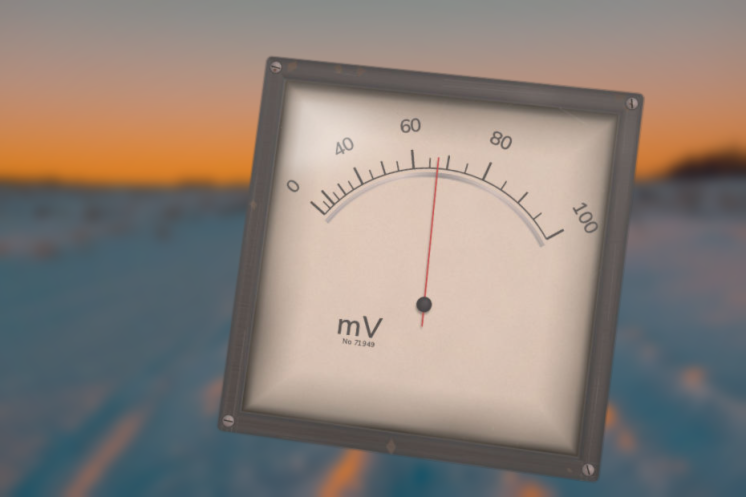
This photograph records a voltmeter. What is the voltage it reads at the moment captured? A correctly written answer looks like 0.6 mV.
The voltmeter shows 67.5 mV
